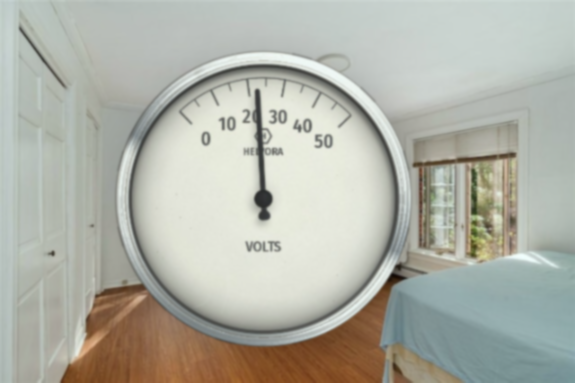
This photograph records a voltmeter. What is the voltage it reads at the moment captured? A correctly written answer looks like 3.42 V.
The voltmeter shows 22.5 V
